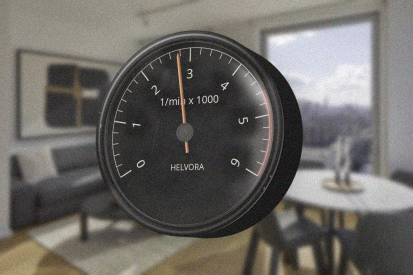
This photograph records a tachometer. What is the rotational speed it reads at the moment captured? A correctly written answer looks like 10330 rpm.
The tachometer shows 2800 rpm
